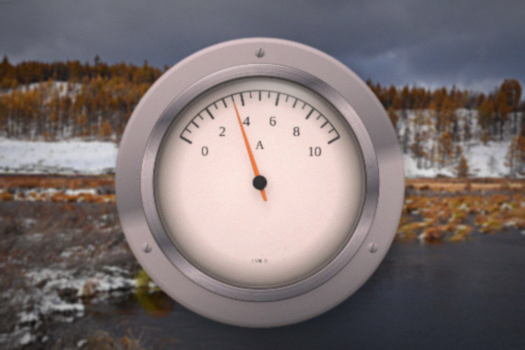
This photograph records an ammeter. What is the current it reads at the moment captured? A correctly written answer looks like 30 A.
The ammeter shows 3.5 A
